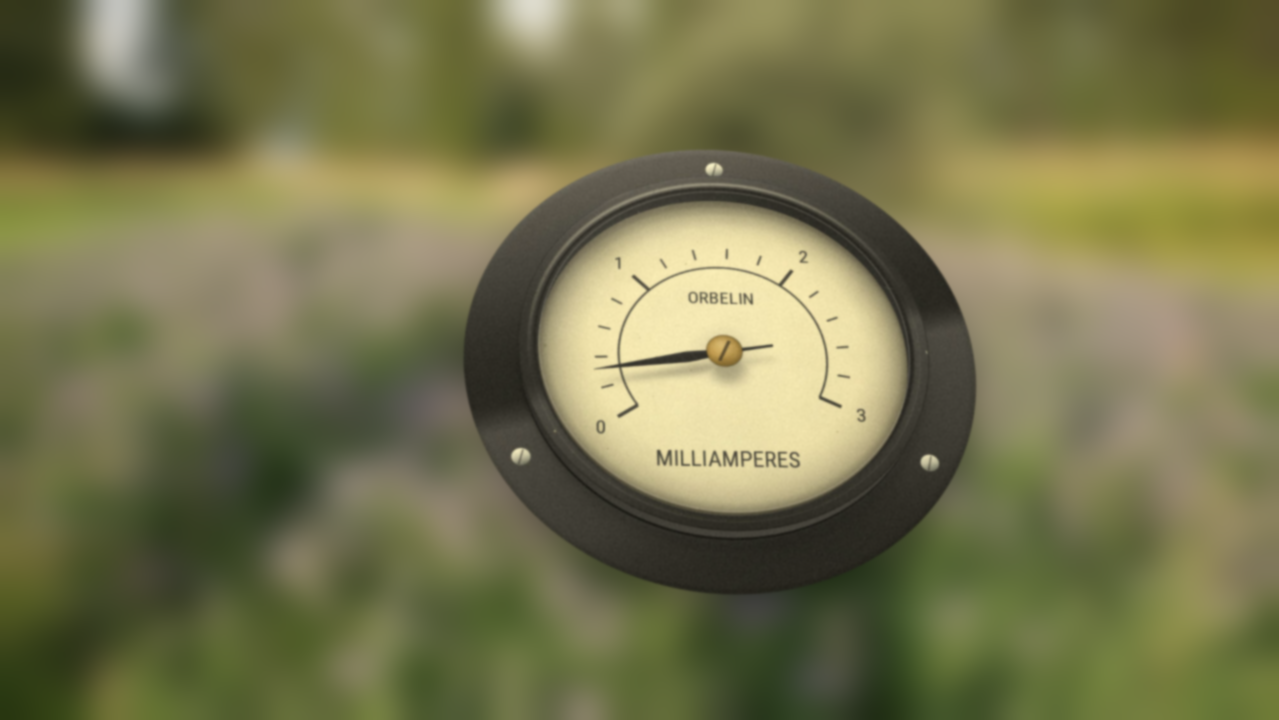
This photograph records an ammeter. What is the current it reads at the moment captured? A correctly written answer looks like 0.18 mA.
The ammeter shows 0.3 mA
